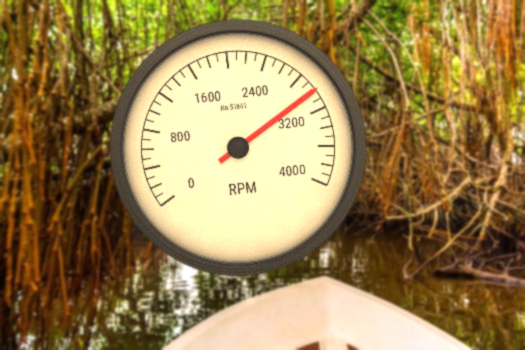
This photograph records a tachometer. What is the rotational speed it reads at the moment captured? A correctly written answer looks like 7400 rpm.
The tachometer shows 3000 rpm
